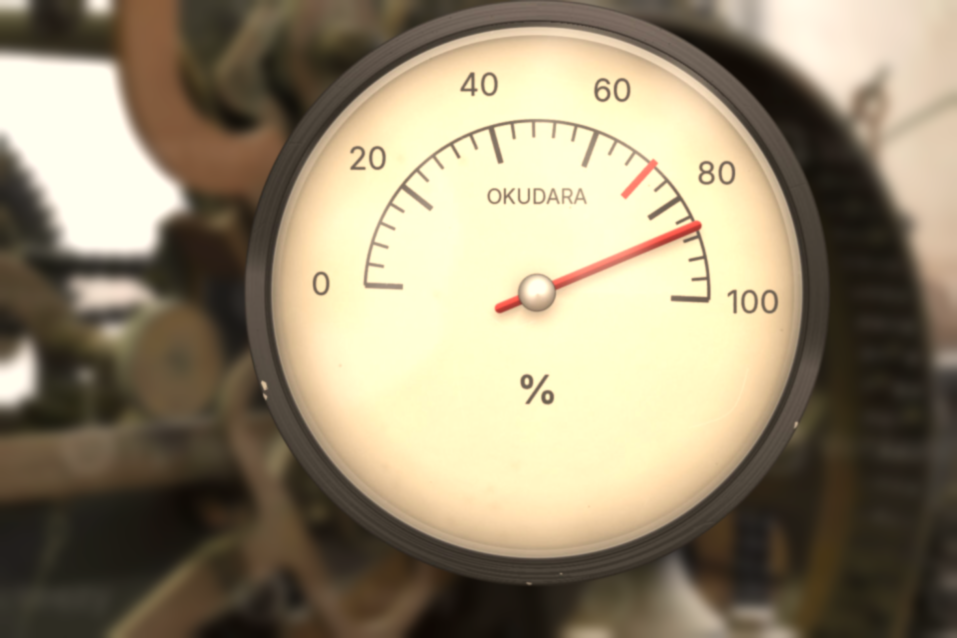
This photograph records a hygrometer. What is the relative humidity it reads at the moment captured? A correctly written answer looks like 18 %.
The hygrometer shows 86 %
